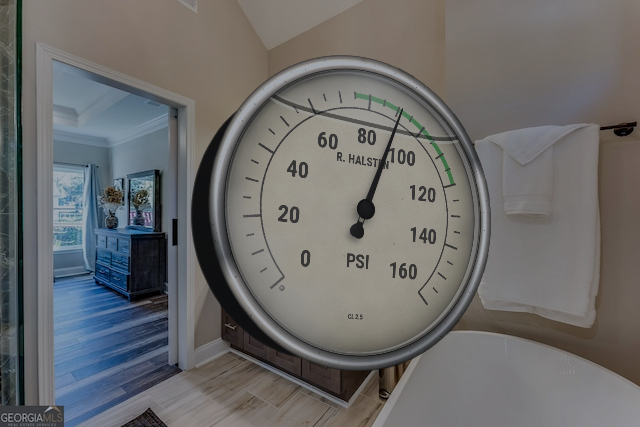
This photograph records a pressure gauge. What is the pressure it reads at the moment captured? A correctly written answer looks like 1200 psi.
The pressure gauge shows 90 psi
